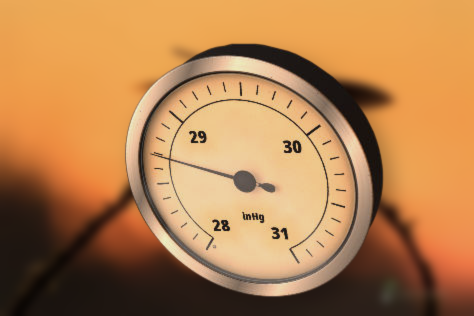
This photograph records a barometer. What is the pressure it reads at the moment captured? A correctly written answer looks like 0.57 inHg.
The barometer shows 28.7 inHg
